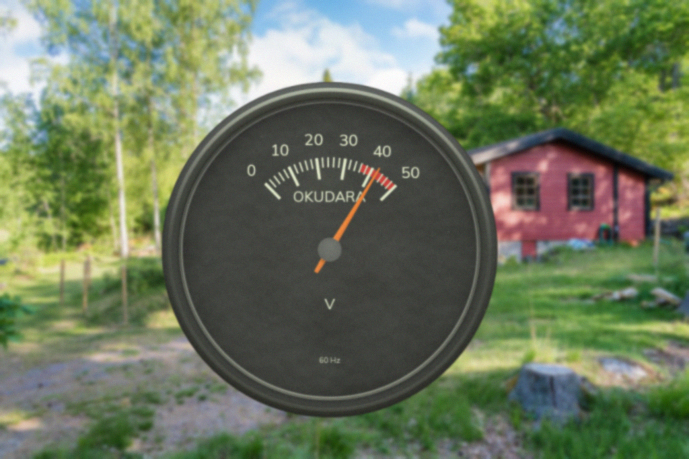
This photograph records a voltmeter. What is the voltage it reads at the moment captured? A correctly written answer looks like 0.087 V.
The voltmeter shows 42 V
